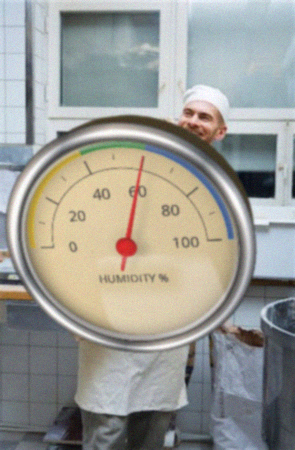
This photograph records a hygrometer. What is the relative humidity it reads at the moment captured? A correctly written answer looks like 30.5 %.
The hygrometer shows 60 %
